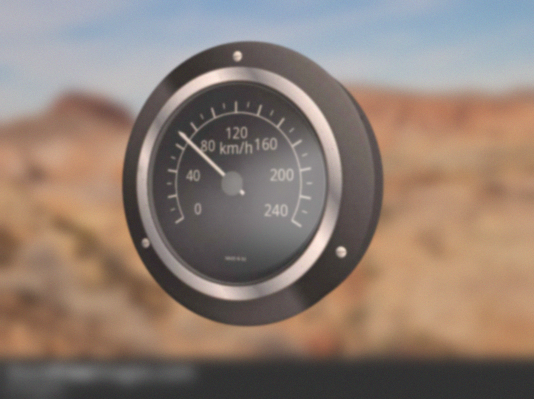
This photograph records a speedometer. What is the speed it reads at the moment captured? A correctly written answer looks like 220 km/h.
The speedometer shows 70 km/h
